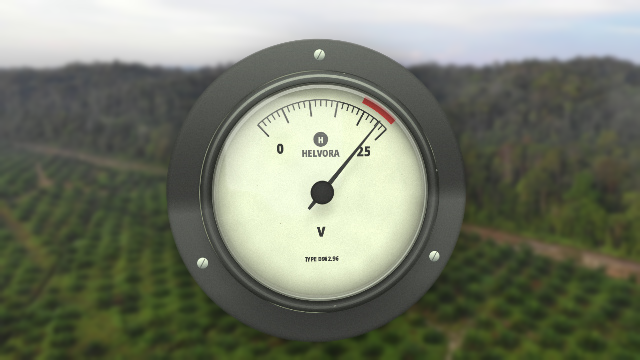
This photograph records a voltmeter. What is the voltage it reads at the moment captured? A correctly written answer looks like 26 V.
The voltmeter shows 23 V
